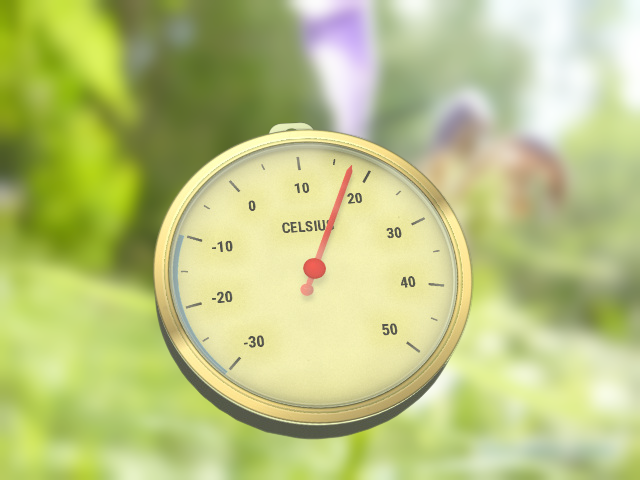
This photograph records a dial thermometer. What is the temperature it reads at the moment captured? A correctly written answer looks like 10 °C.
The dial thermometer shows 17.5 °C
